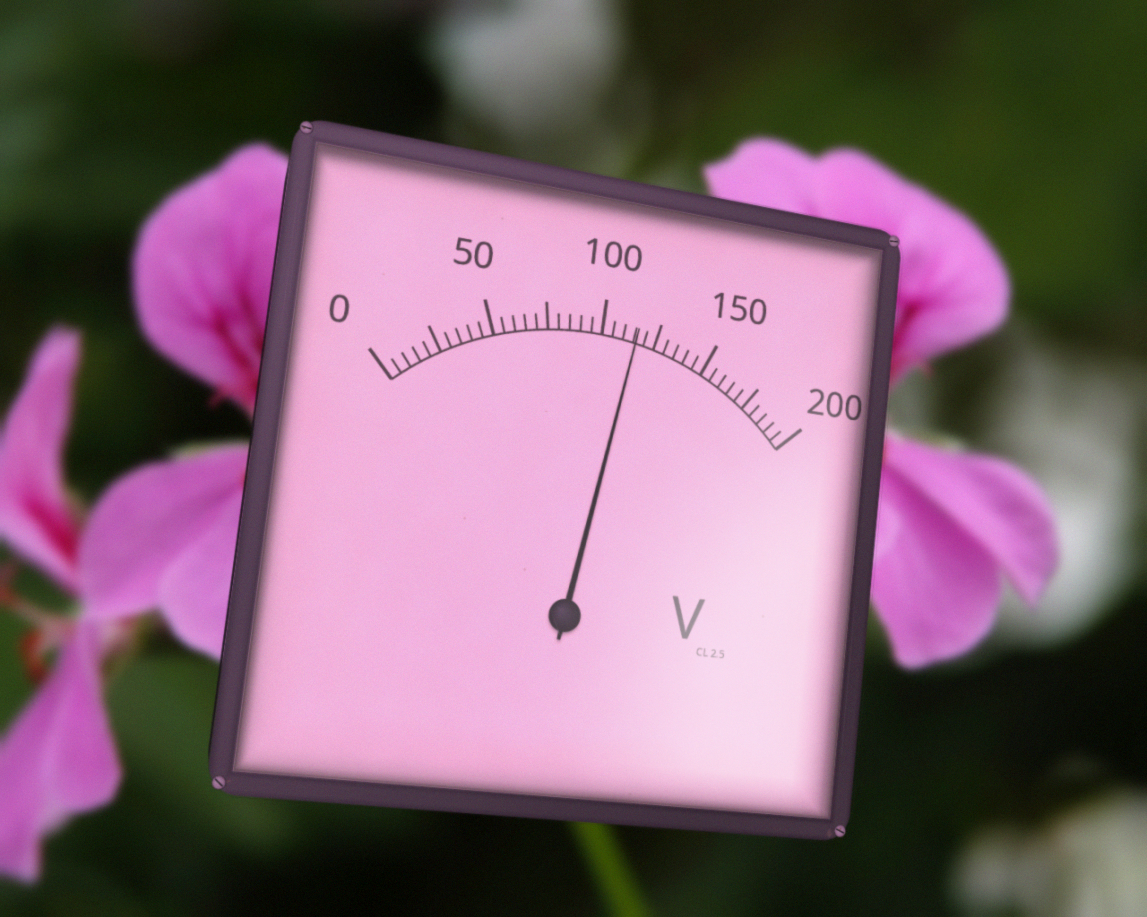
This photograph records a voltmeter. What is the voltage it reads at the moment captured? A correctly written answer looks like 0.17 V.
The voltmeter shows 115 V
